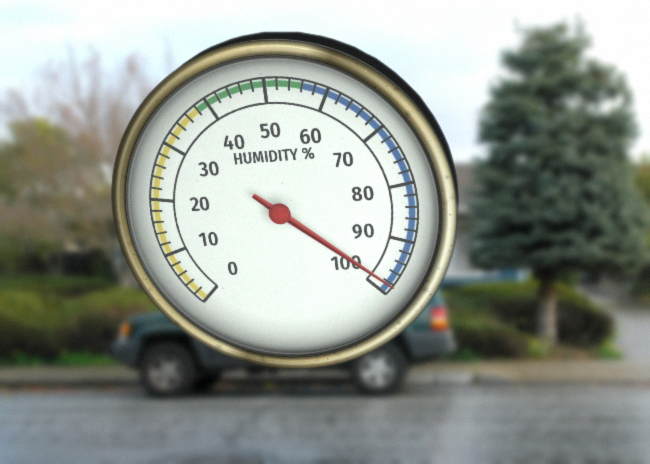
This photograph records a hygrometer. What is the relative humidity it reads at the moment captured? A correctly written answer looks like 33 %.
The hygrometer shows 98 %
